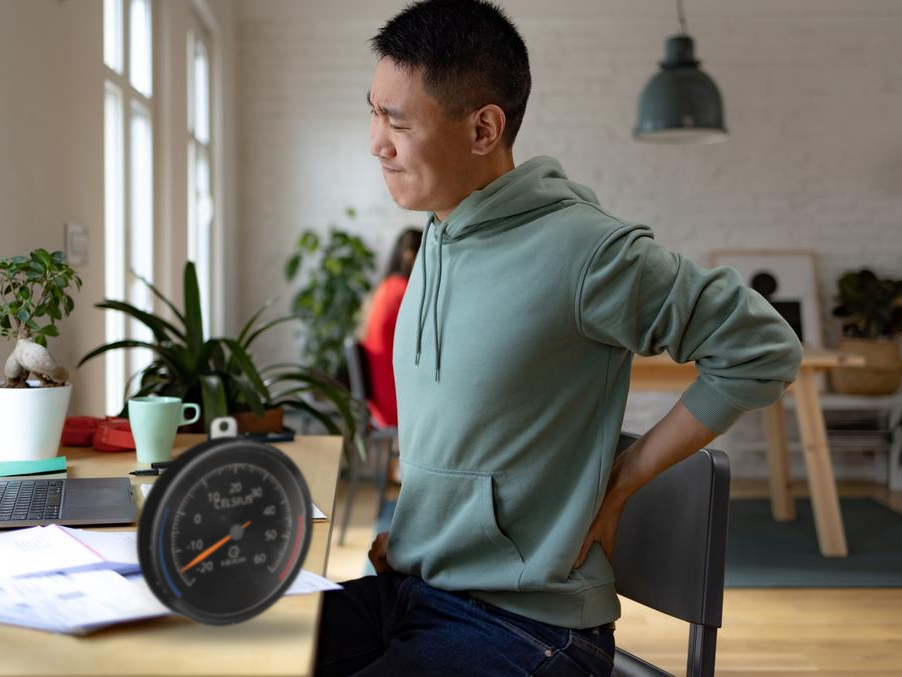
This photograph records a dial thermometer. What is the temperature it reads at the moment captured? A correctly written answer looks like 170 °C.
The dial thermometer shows -15 °C
